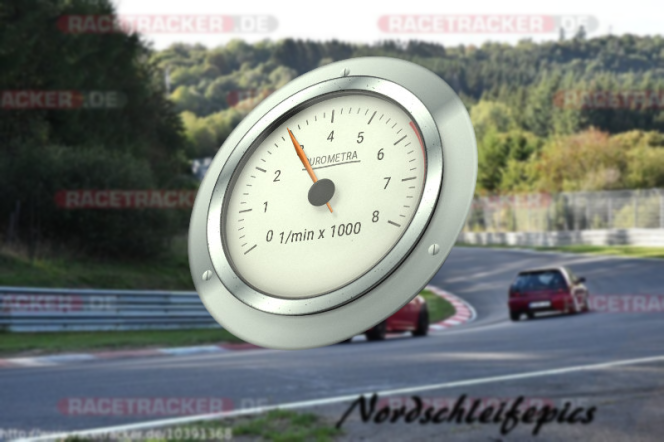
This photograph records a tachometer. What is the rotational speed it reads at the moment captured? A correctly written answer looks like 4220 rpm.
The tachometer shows 3000 rpm
